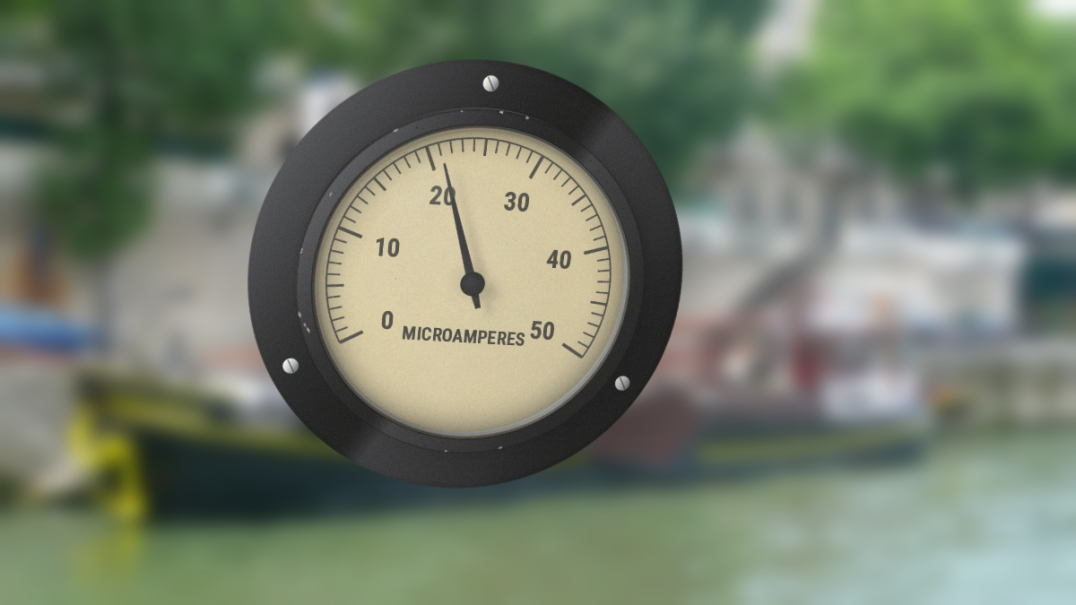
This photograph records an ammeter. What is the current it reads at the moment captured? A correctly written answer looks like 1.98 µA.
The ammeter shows 21 µA
